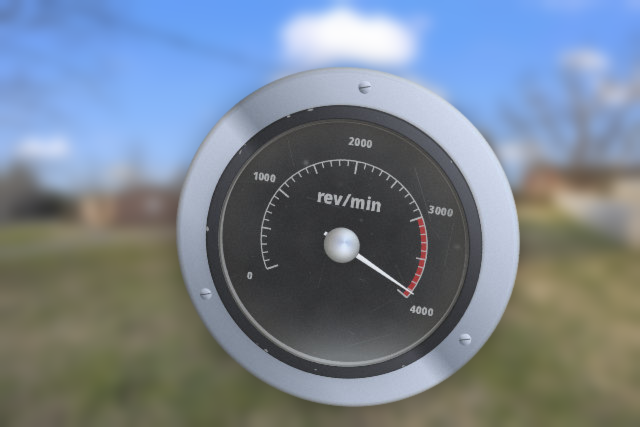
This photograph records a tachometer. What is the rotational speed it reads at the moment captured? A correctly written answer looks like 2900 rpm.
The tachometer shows 3900 rpm
